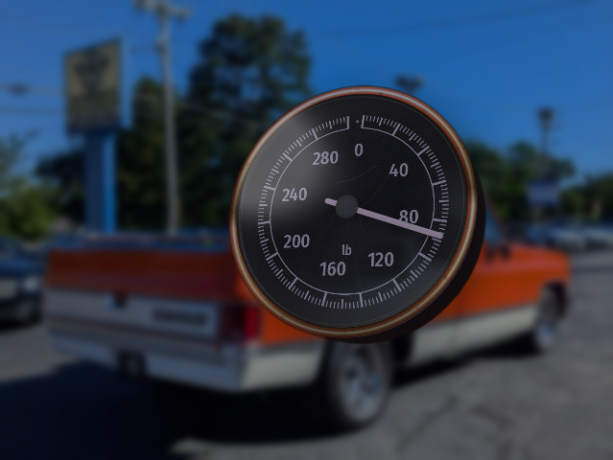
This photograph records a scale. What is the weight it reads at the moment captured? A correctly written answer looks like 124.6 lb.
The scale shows 88 lb
